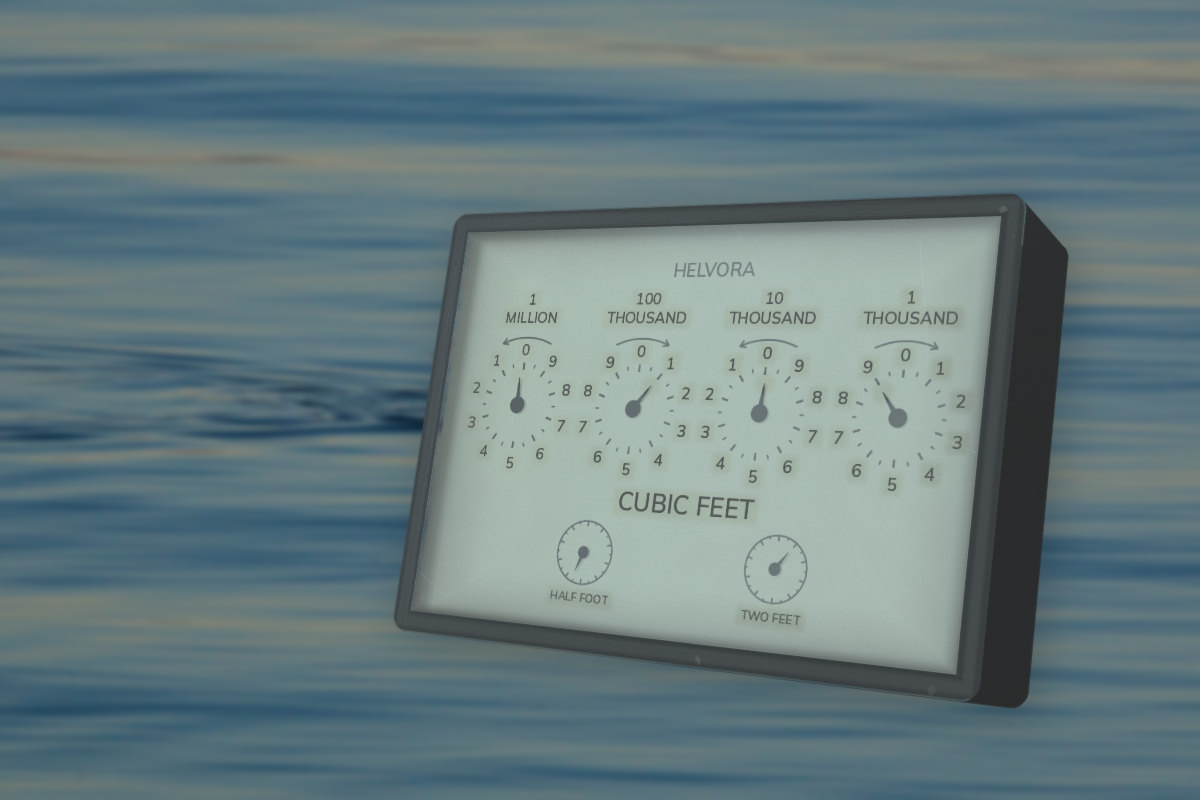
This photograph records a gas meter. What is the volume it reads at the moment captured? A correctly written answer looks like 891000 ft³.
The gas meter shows 9900 ft³
